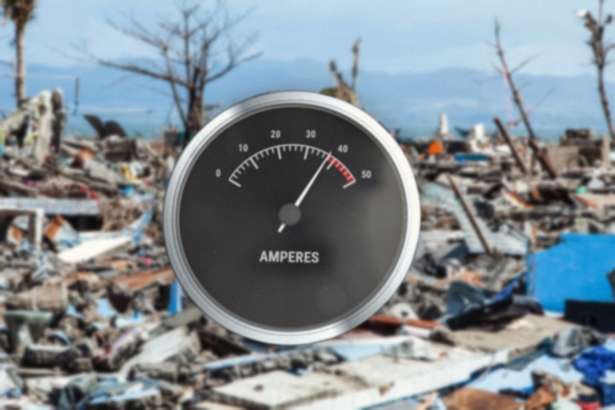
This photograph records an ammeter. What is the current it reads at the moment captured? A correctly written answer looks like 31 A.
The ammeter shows 38 A
